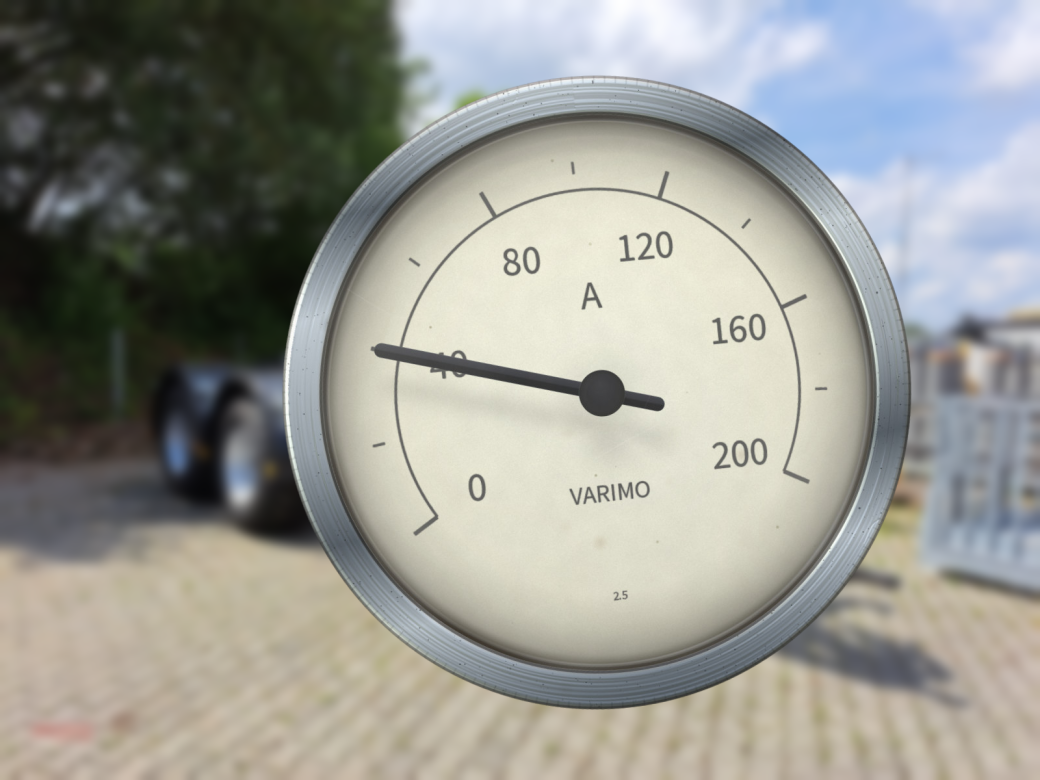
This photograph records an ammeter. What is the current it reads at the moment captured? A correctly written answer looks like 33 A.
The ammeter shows 40 A
